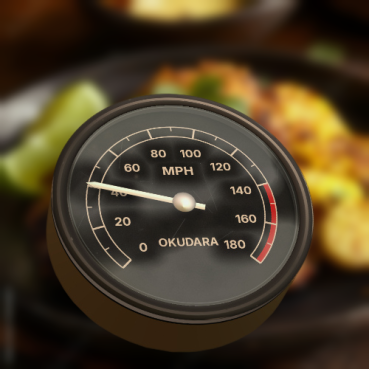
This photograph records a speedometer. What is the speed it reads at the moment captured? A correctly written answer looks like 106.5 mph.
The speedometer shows 40 mph
